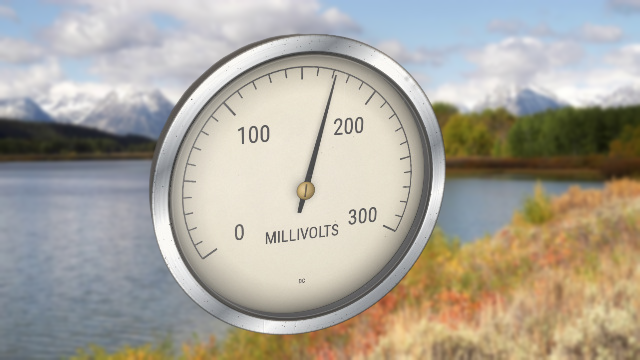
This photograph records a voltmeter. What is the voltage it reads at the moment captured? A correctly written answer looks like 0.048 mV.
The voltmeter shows 170 mV
